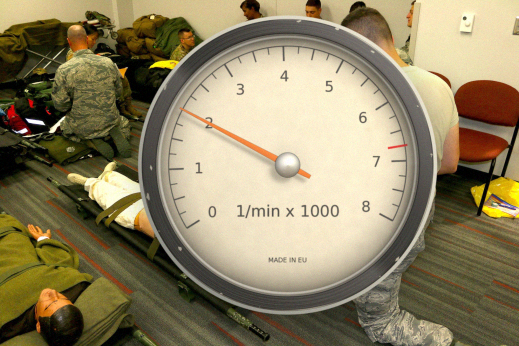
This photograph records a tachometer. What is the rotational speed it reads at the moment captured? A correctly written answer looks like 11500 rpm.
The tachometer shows 2000 rpm
